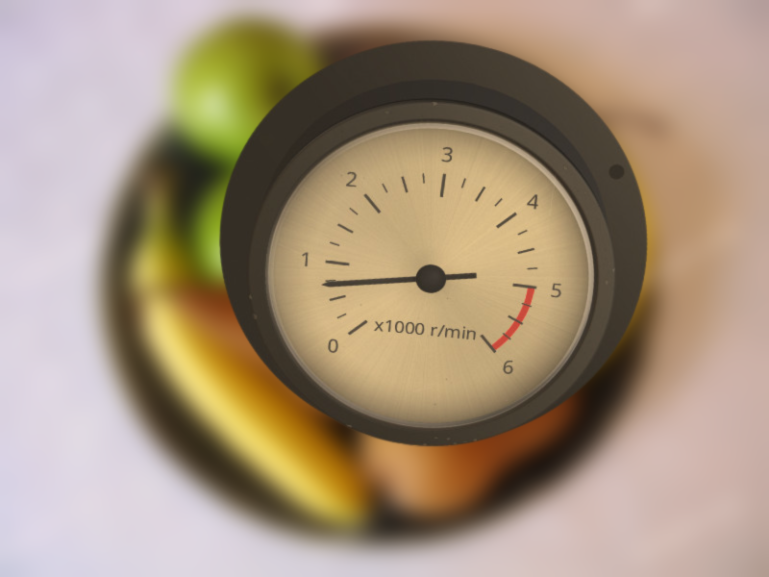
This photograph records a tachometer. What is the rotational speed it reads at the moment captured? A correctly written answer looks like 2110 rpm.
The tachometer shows 750 rpm
